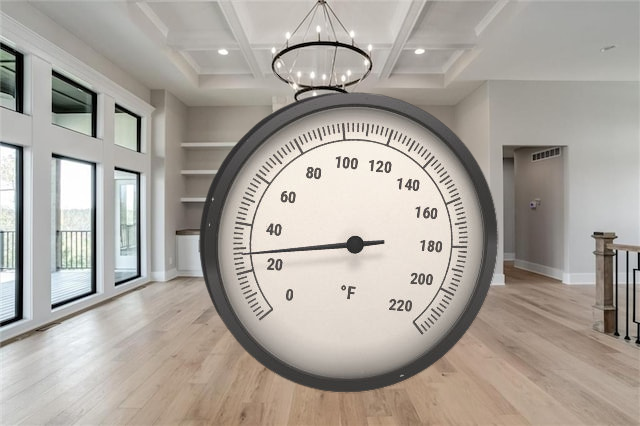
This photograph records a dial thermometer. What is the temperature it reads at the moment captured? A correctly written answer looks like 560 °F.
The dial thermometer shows 28 °F
